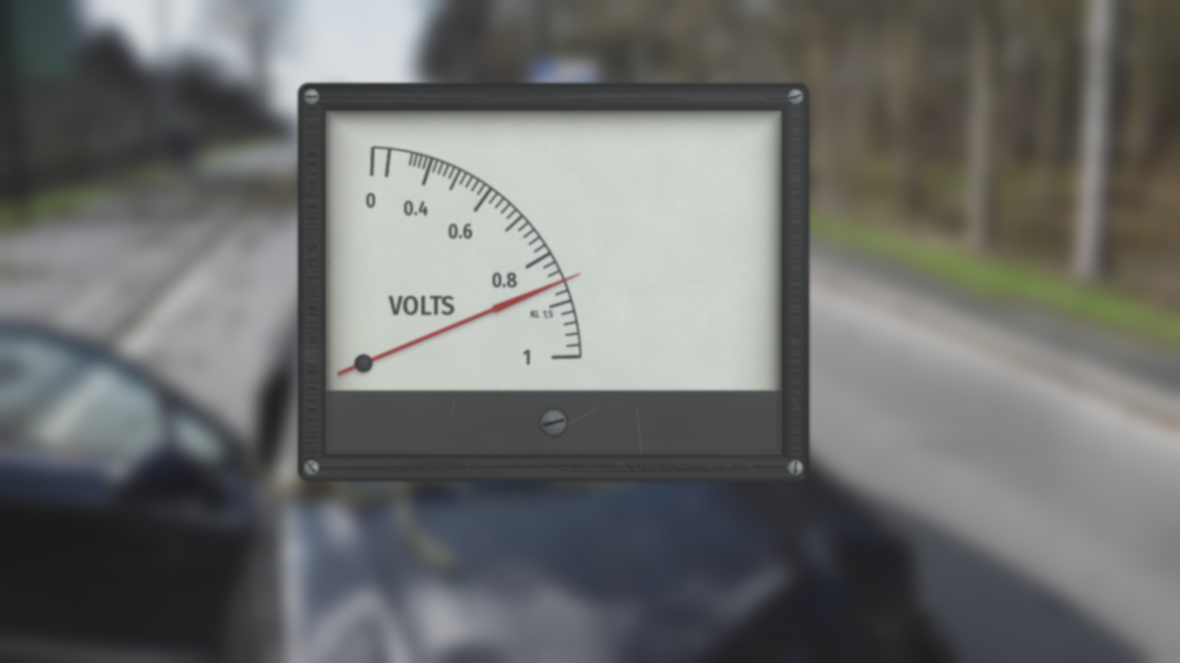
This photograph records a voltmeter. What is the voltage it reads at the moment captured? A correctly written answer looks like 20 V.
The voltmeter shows 0.86 V
